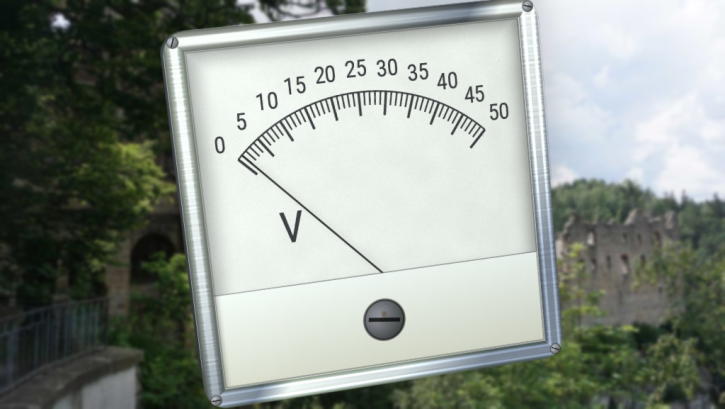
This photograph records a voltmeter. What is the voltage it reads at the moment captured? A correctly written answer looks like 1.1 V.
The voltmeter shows 1 V
